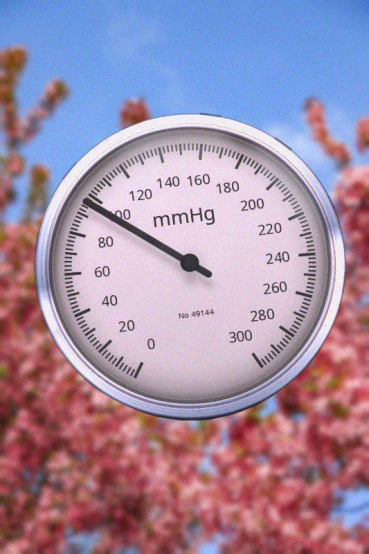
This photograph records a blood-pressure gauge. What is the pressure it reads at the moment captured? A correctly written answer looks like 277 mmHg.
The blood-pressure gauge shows 96 mmHg
